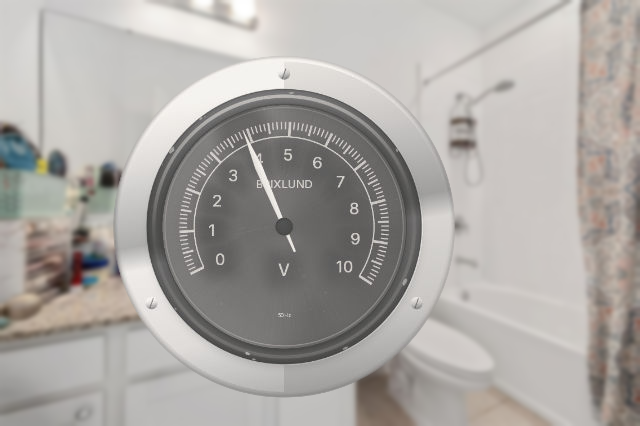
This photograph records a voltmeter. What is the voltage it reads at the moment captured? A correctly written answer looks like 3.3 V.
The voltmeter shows 3.9 V
